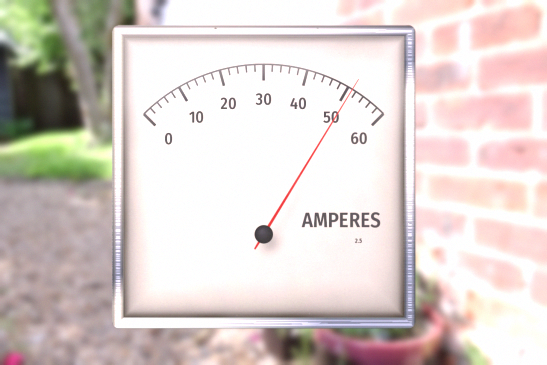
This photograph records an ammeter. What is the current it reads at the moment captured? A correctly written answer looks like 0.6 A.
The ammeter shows 51 A
